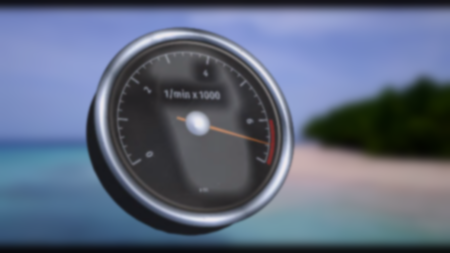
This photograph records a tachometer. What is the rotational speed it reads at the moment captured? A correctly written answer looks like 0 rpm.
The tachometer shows 6600 rpm
